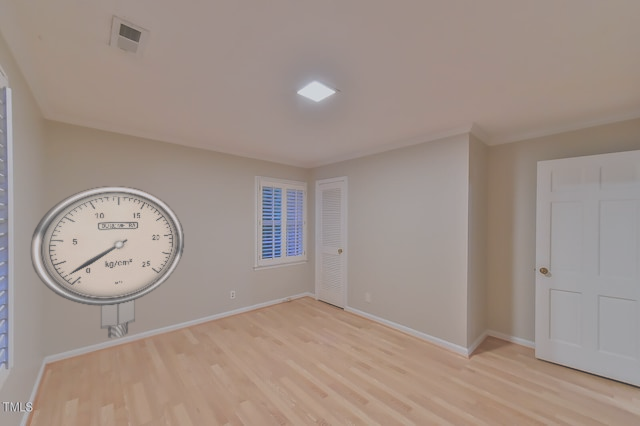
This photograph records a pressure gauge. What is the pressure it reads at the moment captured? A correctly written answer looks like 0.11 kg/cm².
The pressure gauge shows 1 kg/cm²
